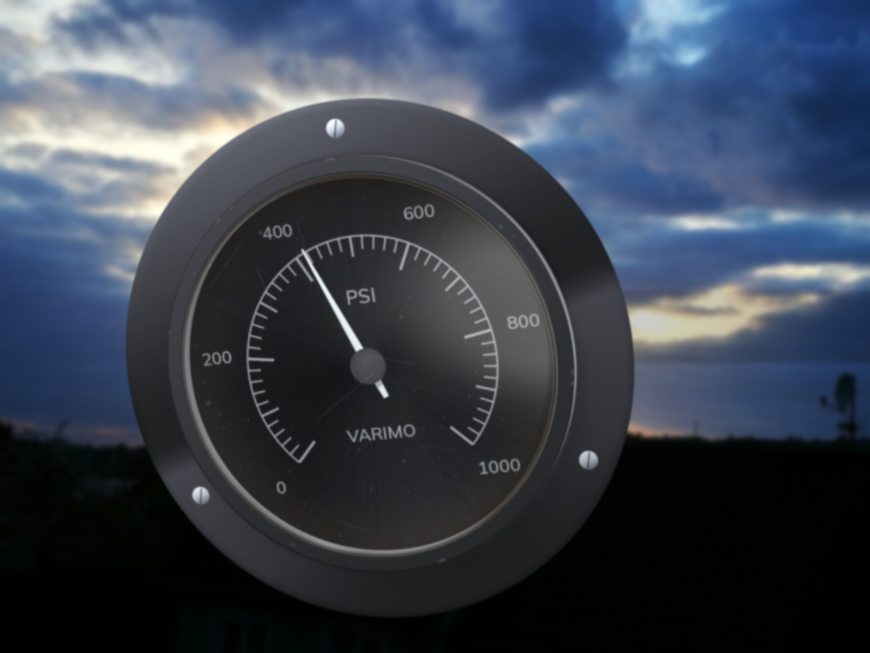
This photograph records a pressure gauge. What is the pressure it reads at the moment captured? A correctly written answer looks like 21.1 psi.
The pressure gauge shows 420 psi
